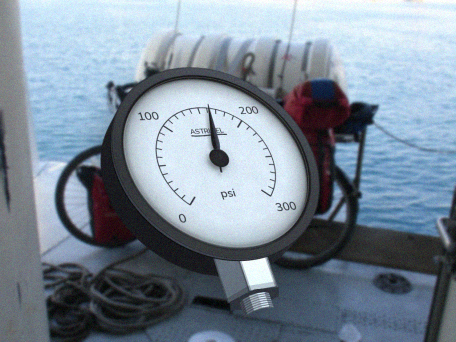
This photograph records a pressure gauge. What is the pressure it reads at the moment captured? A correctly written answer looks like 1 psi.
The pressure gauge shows 160 psi
